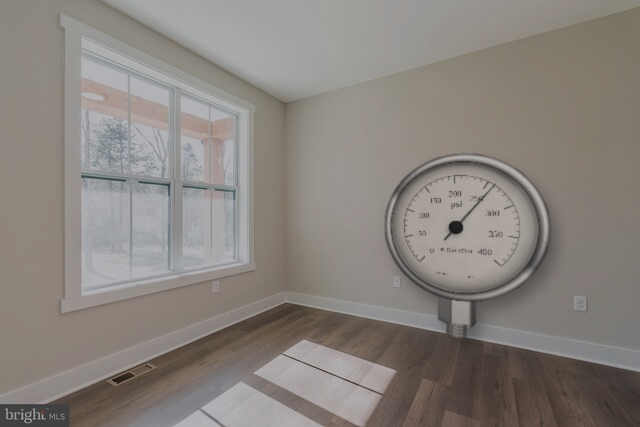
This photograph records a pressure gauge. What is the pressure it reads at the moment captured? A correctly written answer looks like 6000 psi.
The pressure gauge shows 260 psi
